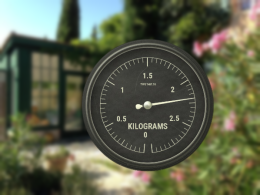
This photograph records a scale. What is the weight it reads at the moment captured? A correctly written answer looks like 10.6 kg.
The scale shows 2.2 kg
